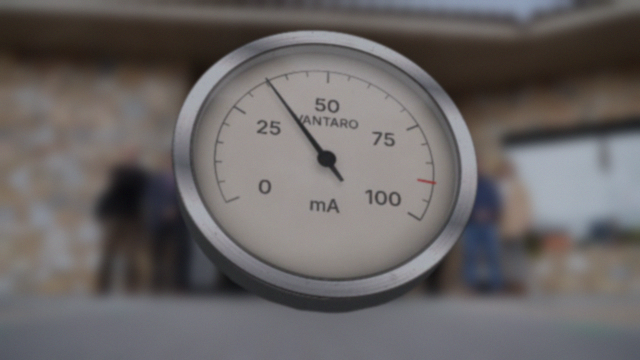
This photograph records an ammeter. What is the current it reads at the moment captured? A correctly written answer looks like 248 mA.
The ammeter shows 35 mA
